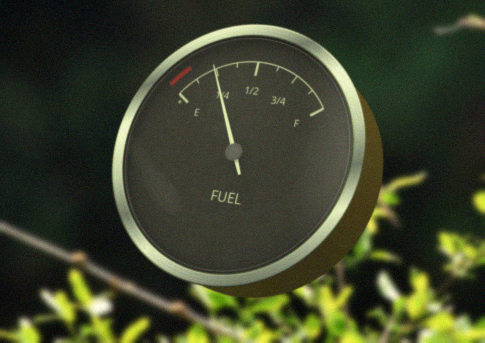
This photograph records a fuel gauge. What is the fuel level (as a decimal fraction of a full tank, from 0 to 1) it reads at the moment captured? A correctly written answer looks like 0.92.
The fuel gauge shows 0.25
